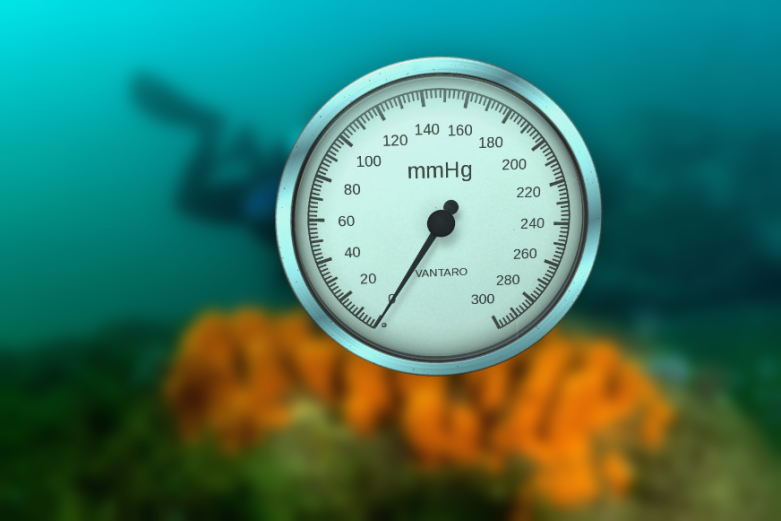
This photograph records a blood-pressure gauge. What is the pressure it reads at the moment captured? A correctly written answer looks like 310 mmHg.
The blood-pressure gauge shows 0 mmHg
